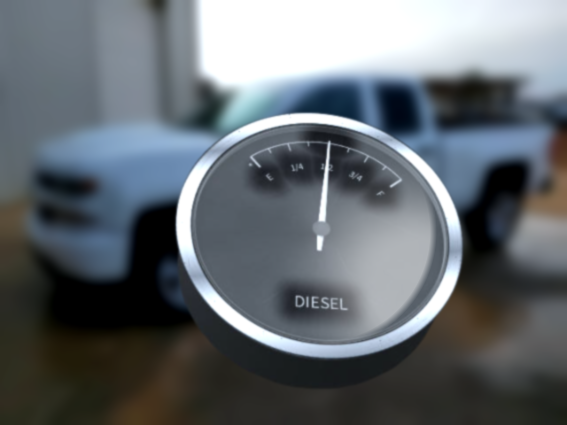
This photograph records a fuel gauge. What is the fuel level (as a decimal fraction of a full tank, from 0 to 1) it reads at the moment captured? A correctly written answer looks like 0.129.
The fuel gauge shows 0.5
